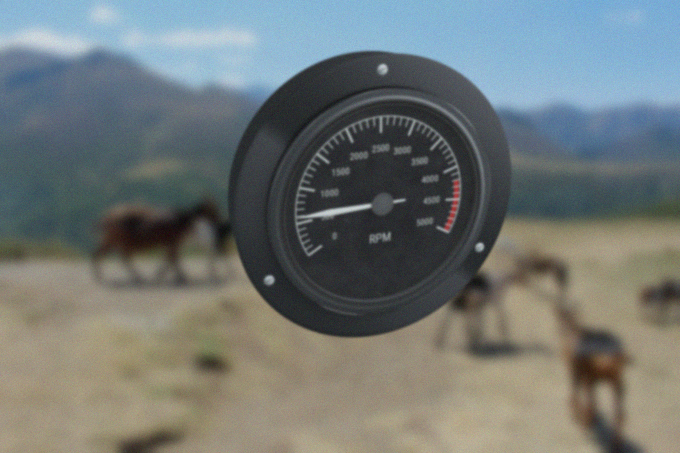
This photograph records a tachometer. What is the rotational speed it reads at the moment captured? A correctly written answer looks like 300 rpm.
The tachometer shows 600 rpm
